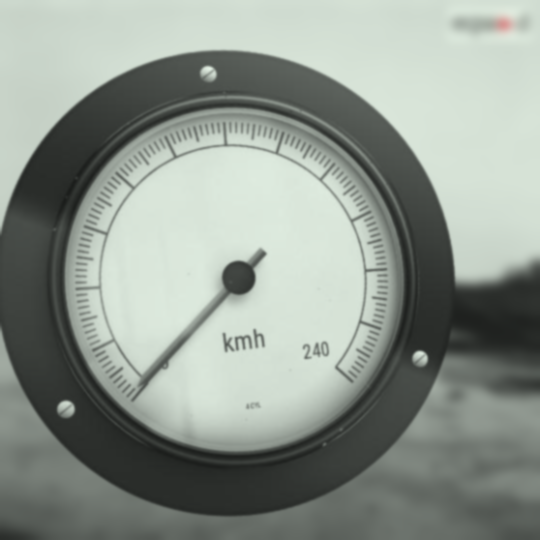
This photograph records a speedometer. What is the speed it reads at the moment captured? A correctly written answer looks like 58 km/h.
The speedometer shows 2 km/h
